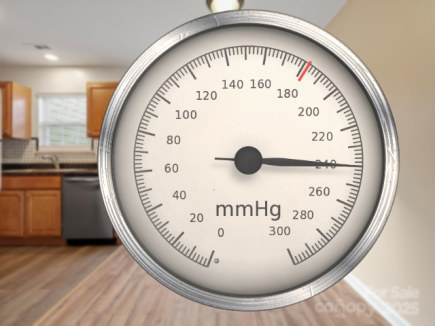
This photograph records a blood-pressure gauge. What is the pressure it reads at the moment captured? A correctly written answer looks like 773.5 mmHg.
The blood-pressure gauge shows 240 mmHg
